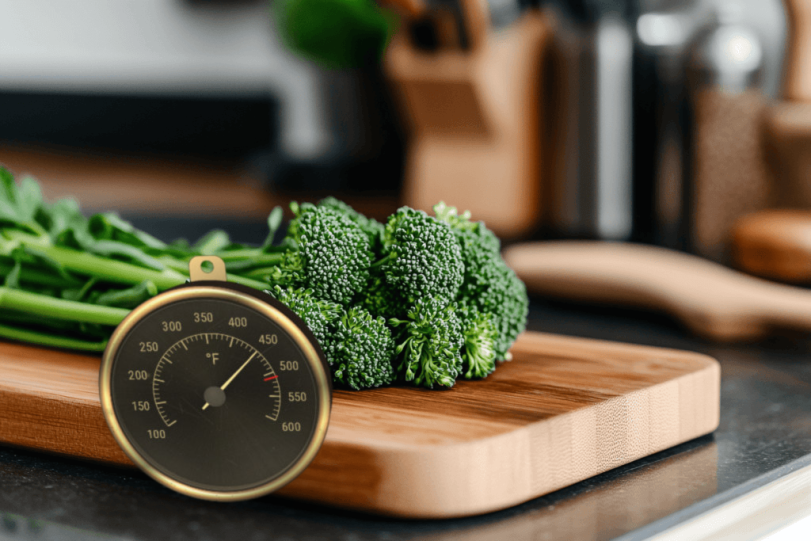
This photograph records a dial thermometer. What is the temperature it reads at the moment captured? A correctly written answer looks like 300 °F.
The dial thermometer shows 450 °F
